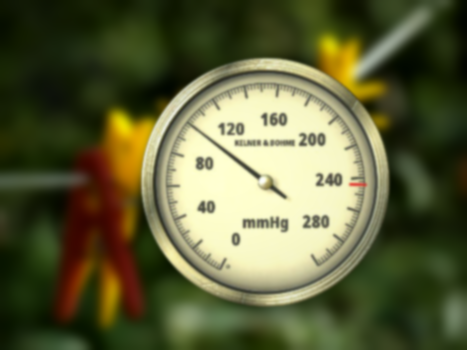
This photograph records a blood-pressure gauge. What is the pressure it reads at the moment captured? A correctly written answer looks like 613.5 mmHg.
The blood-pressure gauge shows 100 mmHg
